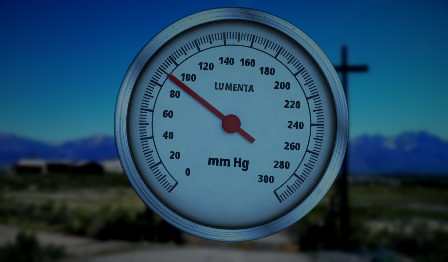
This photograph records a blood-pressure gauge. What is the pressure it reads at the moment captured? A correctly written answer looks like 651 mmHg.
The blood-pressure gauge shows 90 mmHg
